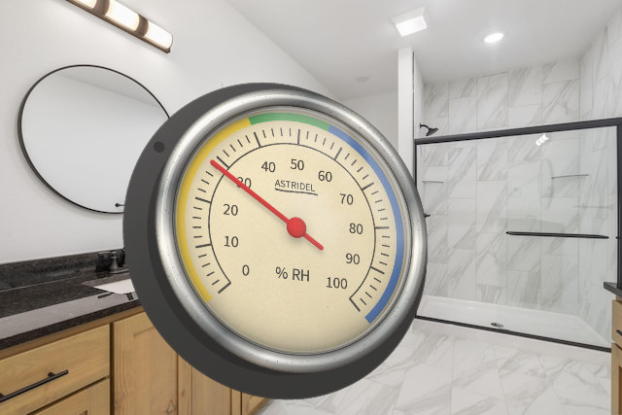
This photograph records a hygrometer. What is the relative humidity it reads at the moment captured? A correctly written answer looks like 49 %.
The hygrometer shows 28 %
